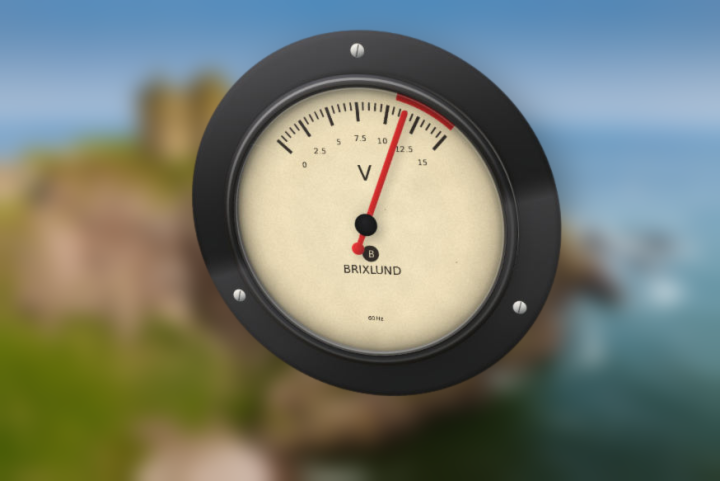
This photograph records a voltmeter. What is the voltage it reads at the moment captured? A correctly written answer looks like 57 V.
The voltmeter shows 11.5 V
